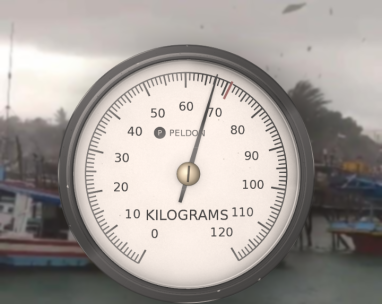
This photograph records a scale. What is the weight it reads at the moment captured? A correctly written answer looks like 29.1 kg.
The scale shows 67 kg
